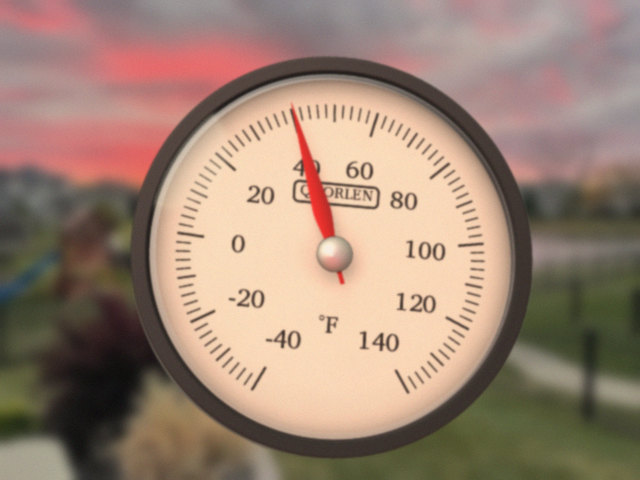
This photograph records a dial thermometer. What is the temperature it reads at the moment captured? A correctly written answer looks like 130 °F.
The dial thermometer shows 40 °F
